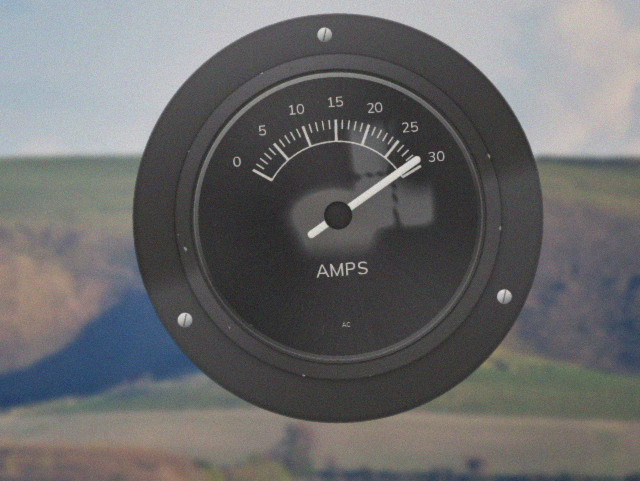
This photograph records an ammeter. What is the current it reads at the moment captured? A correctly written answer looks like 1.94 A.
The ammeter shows 29 A
